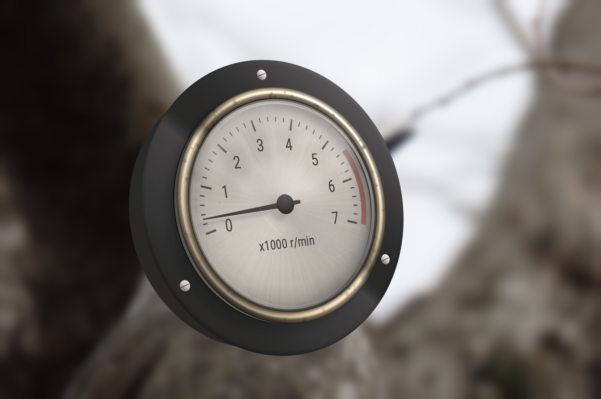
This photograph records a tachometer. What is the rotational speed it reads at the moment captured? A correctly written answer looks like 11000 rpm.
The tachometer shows 300 rpm
